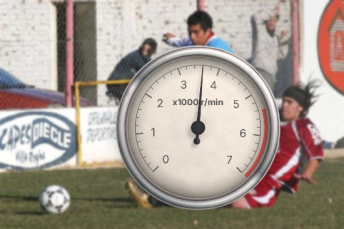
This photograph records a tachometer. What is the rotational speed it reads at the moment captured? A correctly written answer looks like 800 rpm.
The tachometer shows 3600 rpm
